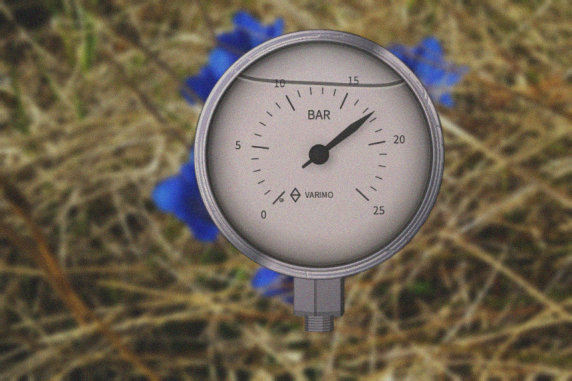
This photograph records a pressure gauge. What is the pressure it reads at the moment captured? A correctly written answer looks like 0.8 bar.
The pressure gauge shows 17.5 bar
